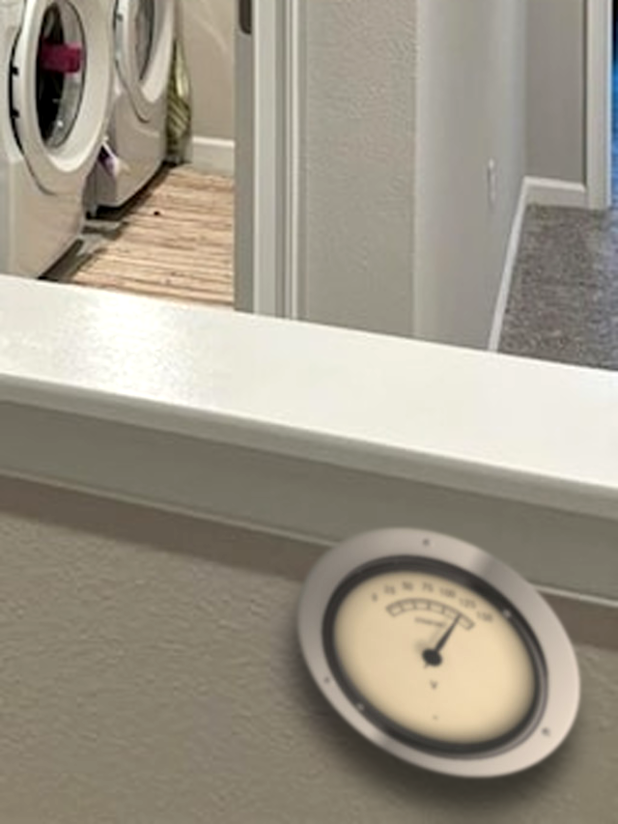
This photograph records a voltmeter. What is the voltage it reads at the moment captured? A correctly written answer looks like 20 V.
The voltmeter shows 125 V
